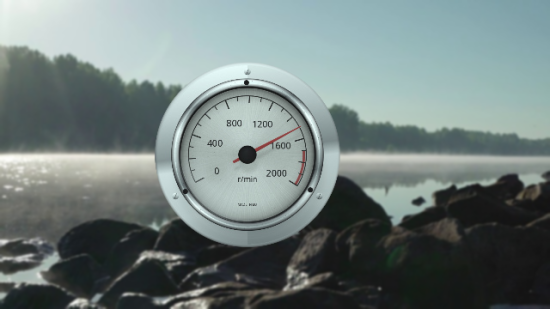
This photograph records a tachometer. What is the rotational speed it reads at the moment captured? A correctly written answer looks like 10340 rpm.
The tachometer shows 1500 rpm
